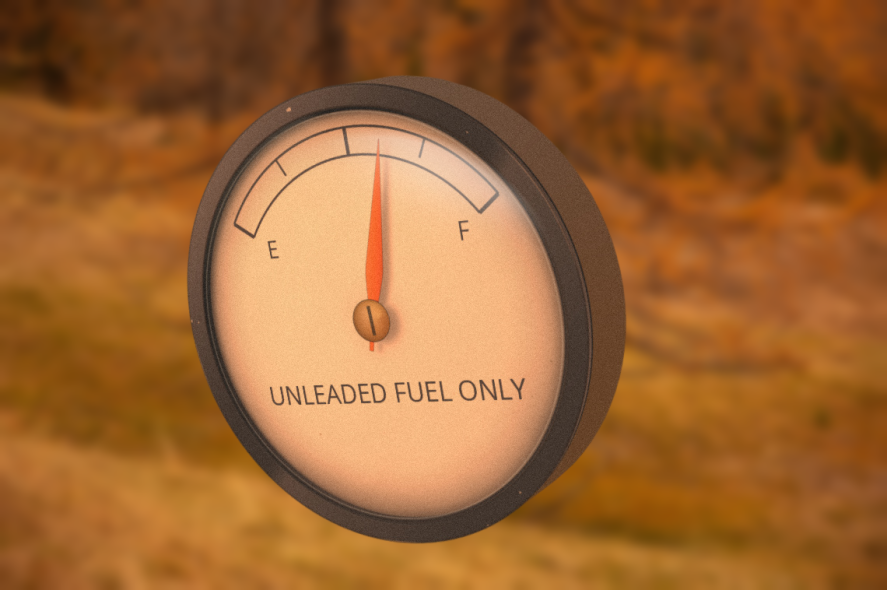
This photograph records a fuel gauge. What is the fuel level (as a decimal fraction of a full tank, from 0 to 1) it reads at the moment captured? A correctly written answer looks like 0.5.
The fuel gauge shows 0.625
